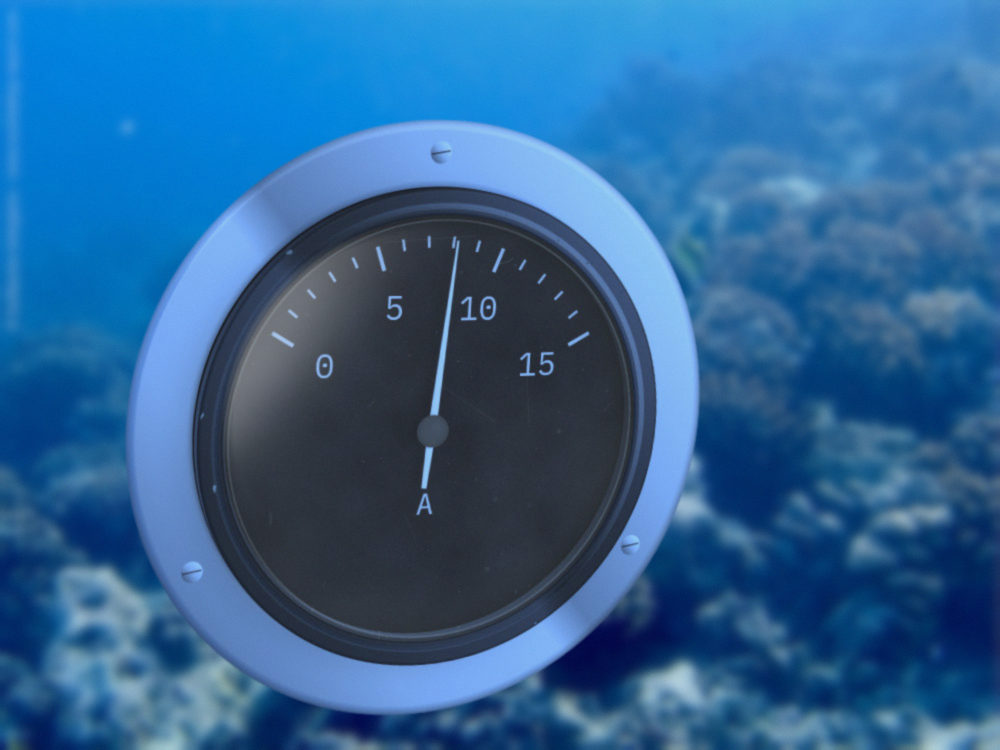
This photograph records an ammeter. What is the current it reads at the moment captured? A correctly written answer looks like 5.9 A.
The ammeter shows 8 A
